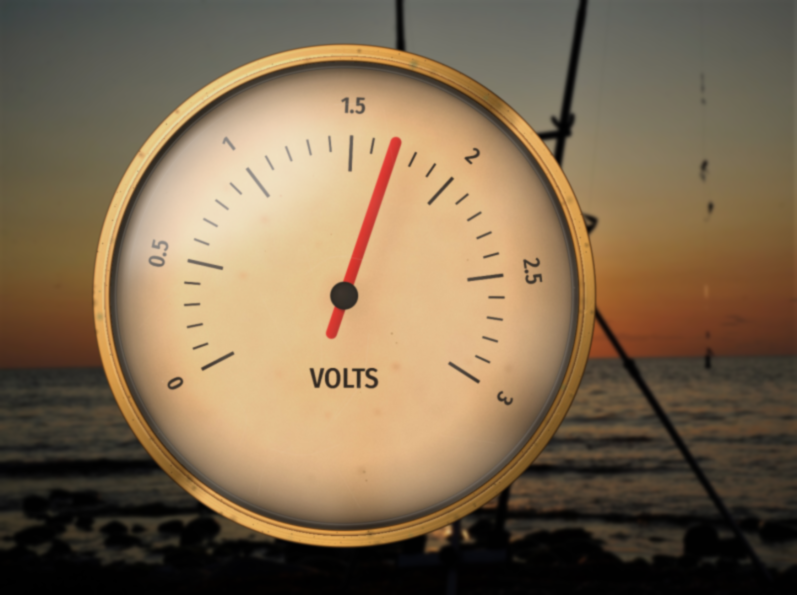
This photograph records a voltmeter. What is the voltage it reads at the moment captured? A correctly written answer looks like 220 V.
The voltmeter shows 1.7 V
